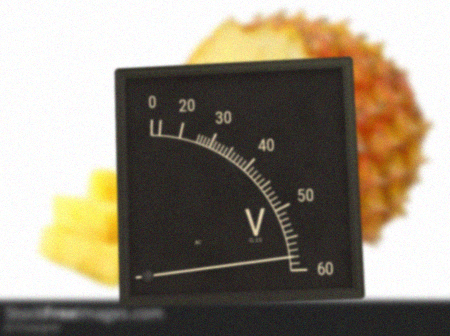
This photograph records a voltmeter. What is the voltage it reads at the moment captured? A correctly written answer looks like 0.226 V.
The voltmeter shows 58 V
